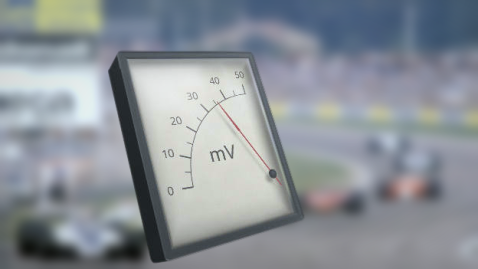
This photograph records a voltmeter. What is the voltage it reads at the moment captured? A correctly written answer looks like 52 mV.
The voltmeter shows 35 mV
